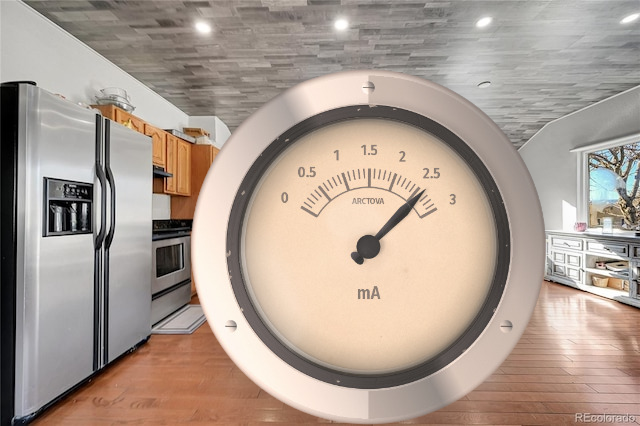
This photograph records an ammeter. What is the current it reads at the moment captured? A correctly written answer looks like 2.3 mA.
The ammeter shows 2.6 mA
